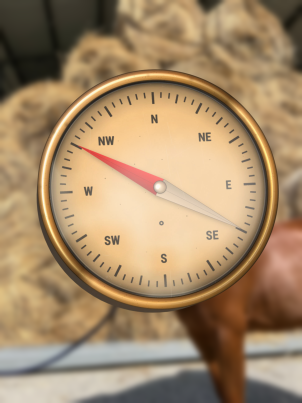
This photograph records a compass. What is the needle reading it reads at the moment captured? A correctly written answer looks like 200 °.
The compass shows 300 °
